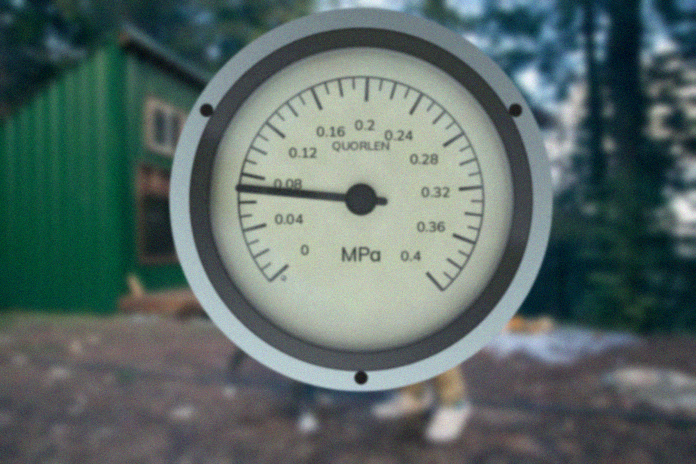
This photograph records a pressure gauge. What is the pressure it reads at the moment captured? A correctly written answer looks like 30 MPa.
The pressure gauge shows 0.07 MPa
